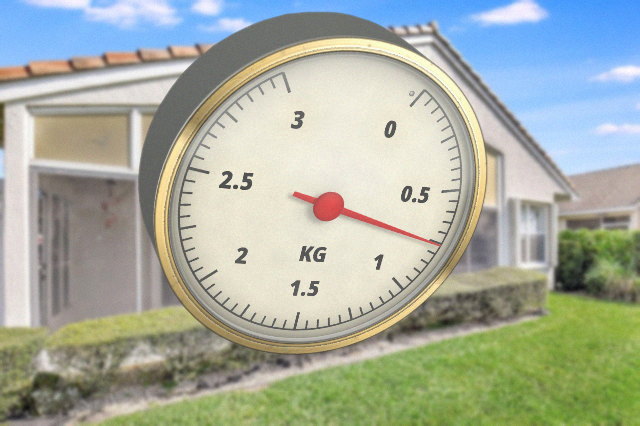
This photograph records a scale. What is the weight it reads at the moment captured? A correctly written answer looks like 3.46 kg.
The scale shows 0.75 kg
